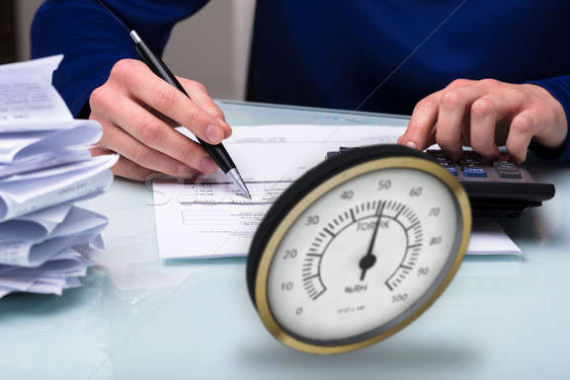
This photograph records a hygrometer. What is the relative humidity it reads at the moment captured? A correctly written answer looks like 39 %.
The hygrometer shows 50 %
